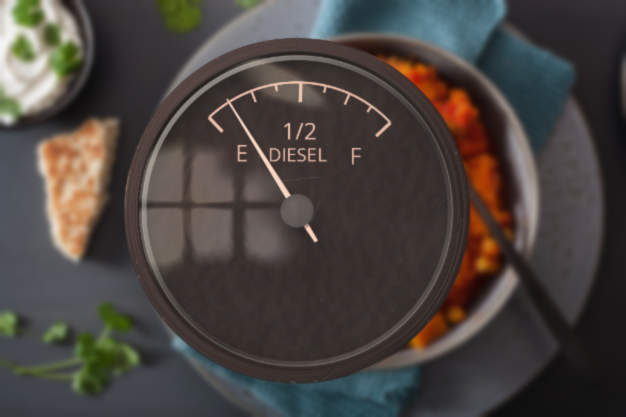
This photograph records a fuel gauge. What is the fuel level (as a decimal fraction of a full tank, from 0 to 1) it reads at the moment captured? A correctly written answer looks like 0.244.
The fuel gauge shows 0.125
